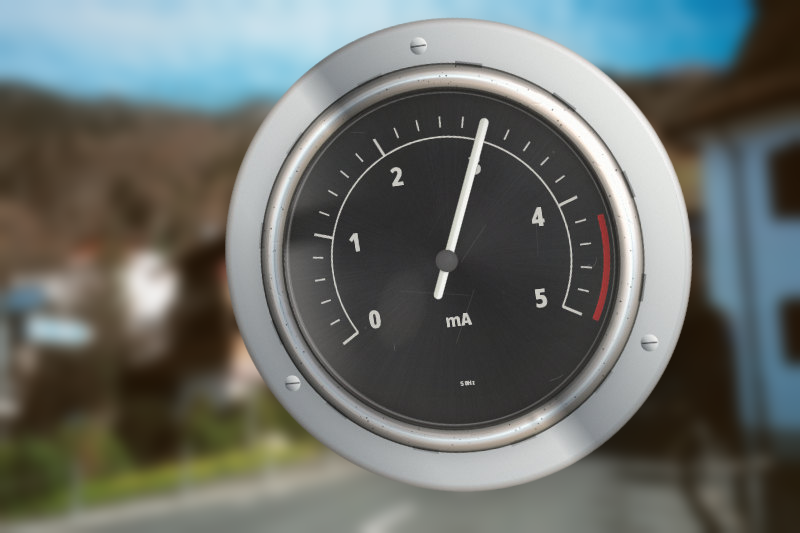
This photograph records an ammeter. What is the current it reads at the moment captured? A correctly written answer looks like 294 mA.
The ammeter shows 3 mA
